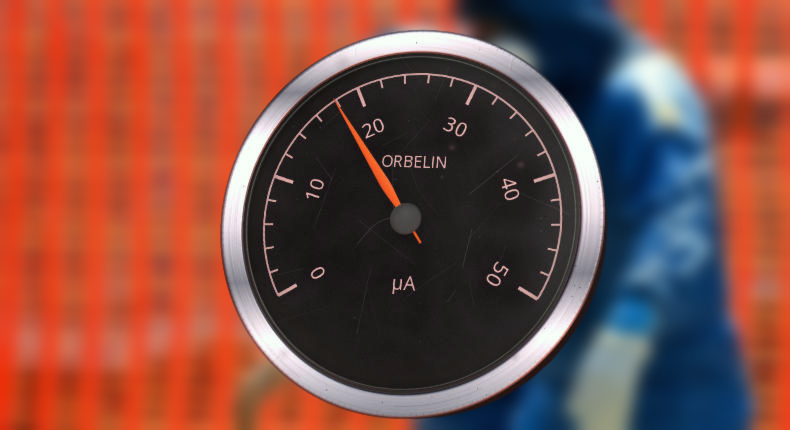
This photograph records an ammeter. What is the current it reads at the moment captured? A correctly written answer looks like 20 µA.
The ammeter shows 18 µA
